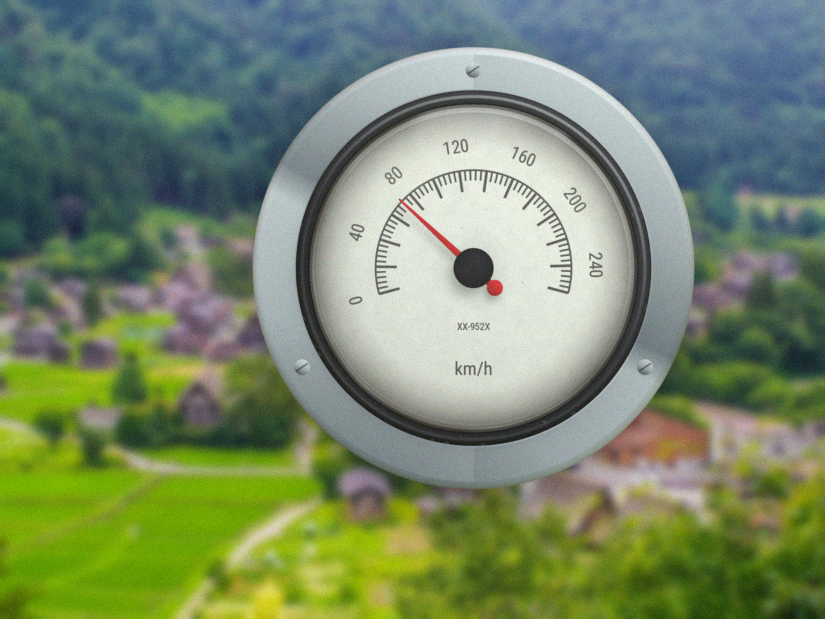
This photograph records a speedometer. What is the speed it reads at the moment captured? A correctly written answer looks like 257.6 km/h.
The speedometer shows 72 km/h
